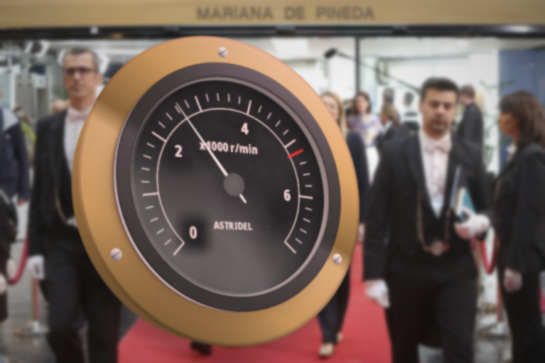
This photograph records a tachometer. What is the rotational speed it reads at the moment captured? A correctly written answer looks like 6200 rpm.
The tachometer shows 2600 rpm
